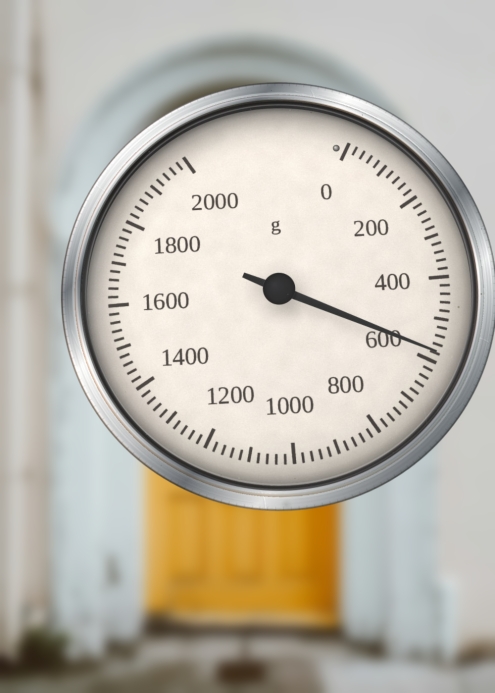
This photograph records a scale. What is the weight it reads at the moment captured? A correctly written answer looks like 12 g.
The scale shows 580 g
